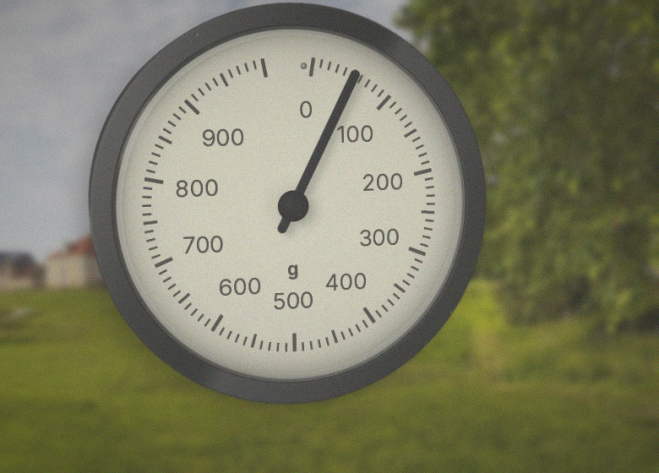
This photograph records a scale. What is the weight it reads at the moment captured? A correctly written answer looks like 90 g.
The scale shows 50 g
